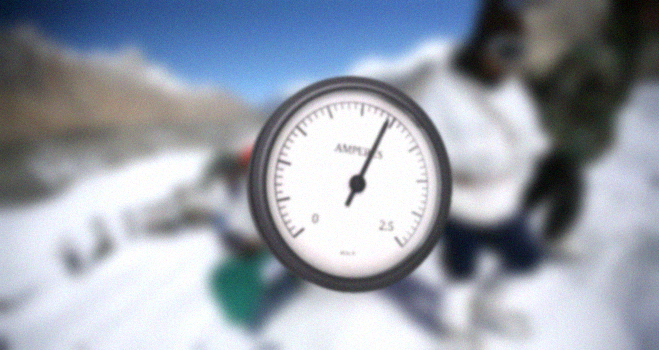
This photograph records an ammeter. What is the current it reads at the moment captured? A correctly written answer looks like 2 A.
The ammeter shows 1.45 A
